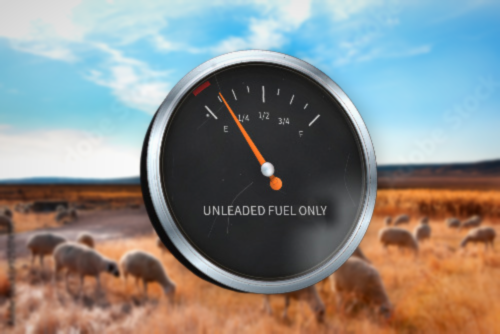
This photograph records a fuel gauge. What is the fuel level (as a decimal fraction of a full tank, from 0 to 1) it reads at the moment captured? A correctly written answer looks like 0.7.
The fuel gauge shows 0.125
